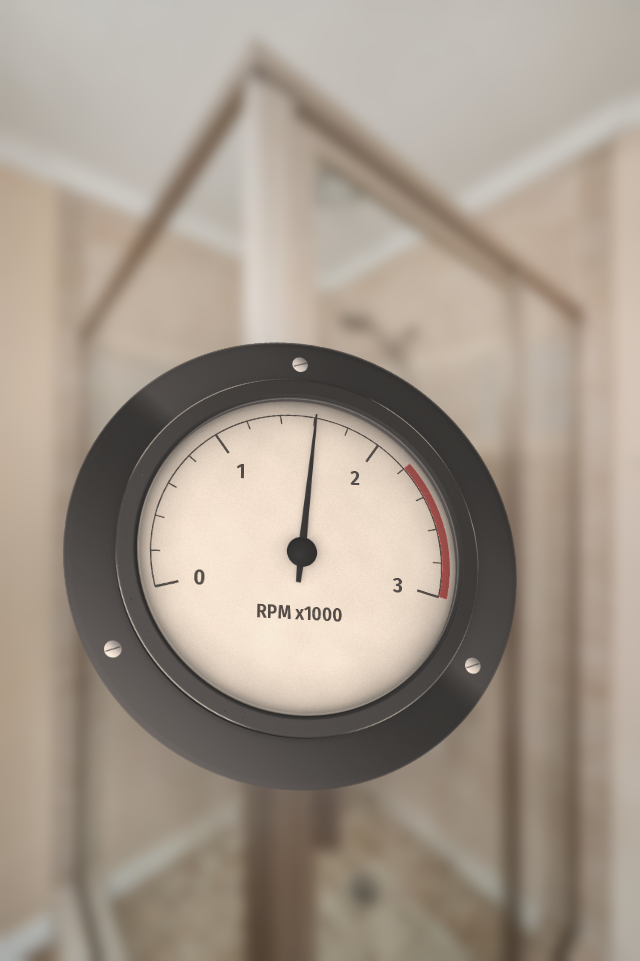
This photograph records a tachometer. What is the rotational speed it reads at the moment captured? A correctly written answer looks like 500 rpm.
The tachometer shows 1600 rpm
